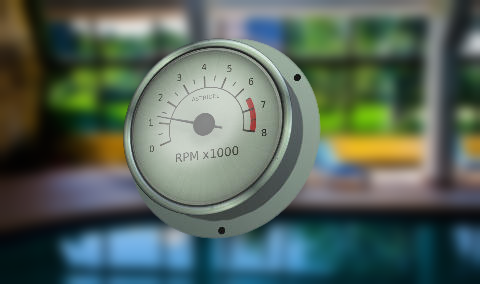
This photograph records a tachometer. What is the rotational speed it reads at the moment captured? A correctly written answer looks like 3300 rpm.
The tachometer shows 1250 rpm
